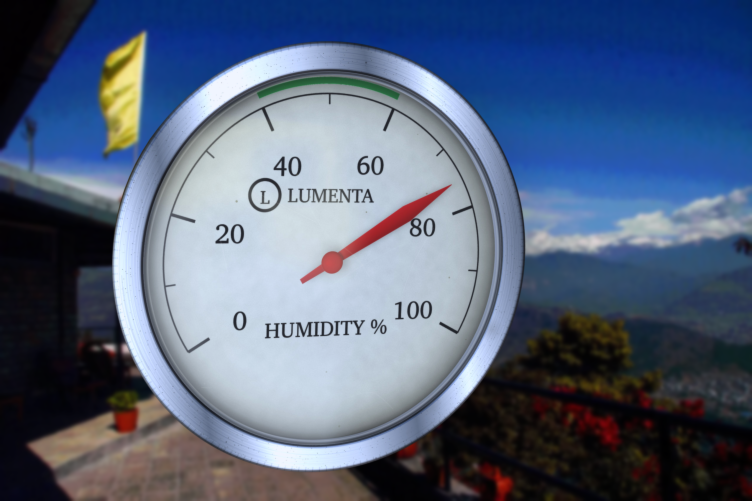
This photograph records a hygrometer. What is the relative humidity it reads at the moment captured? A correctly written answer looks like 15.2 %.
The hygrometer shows 75 %
